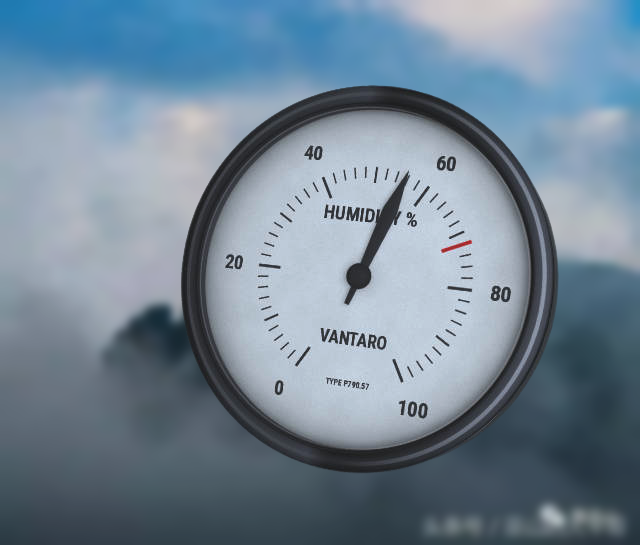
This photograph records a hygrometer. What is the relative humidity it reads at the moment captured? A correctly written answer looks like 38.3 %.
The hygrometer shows 56 %
